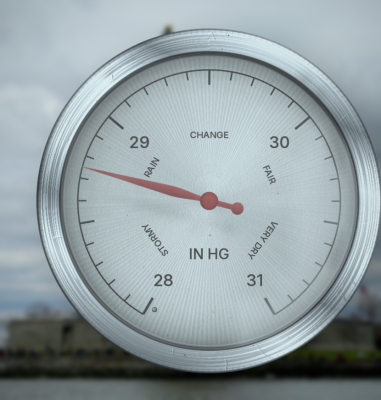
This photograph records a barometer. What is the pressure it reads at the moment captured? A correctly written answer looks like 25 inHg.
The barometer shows 28.75 inHg
